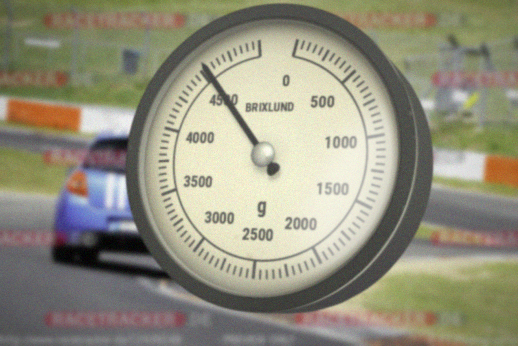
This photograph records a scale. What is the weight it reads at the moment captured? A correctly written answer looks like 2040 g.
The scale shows 4550 g
